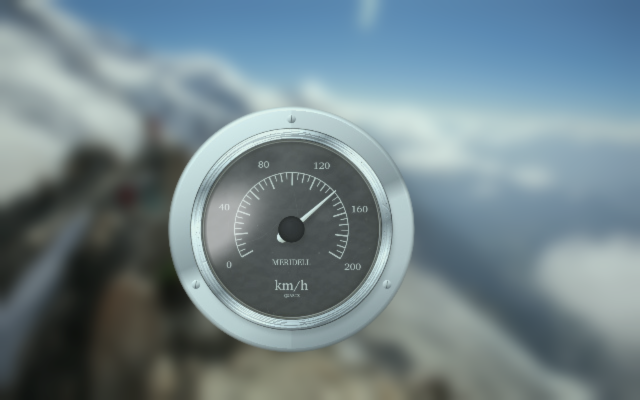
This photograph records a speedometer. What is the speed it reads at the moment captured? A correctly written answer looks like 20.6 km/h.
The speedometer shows 140 km/h
